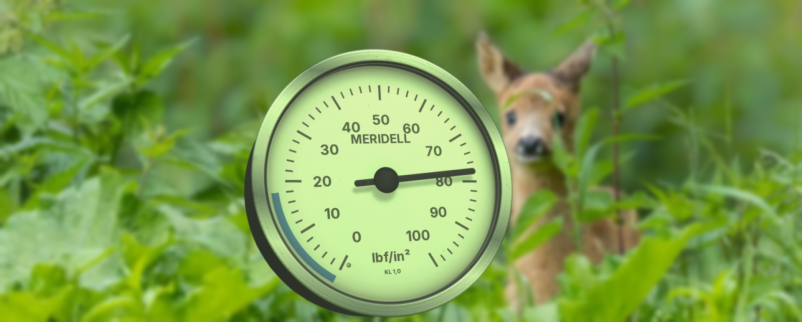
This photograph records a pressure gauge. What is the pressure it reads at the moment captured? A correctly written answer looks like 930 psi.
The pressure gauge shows 78 psi
